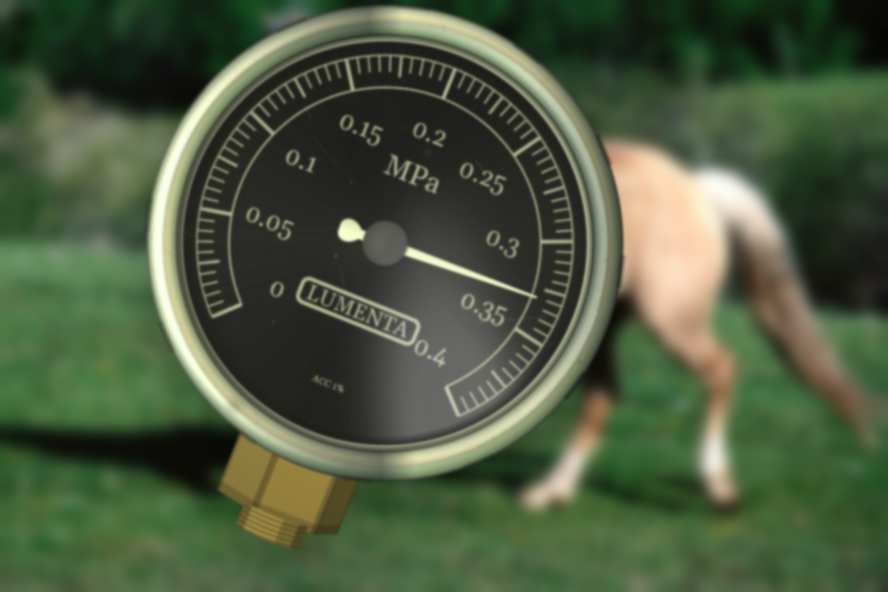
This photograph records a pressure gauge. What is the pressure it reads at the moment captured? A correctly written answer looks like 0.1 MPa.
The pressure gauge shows 0.33 MPa
